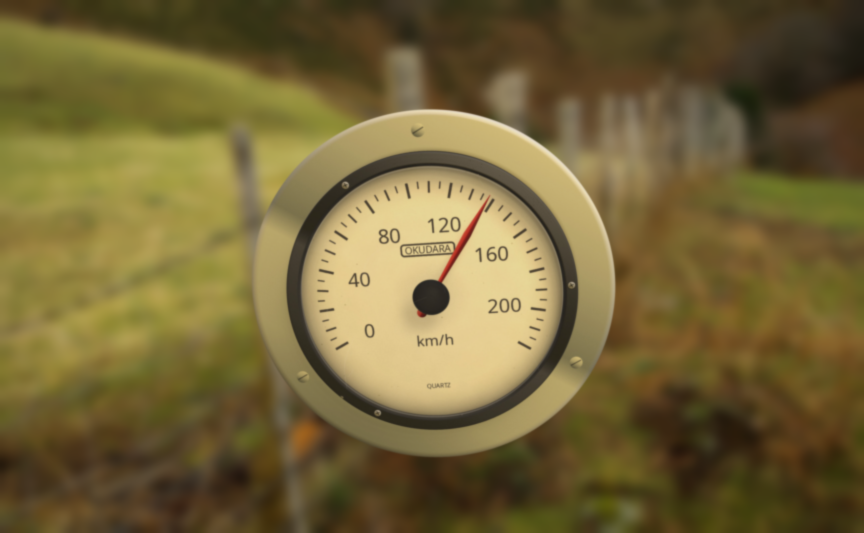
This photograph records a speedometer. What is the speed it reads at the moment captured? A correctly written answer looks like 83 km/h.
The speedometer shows 137.5 km/h
